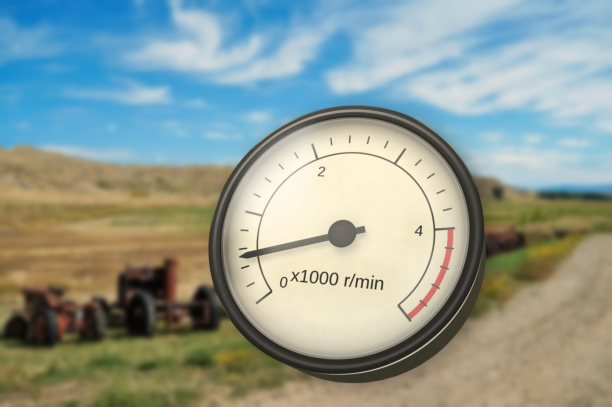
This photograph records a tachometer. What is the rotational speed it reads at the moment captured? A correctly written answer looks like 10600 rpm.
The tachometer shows 500 rpm
